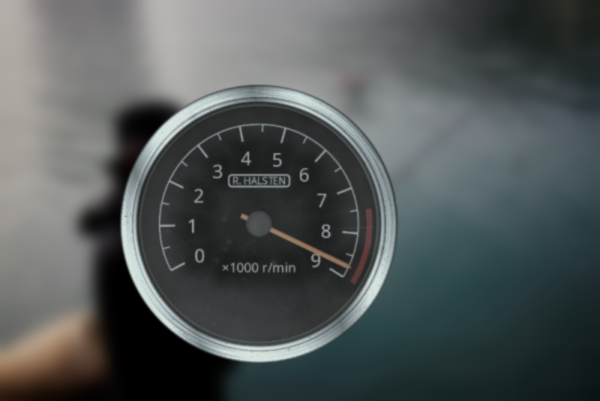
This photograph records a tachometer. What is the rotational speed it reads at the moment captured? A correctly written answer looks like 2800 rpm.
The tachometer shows 8750 rpm
